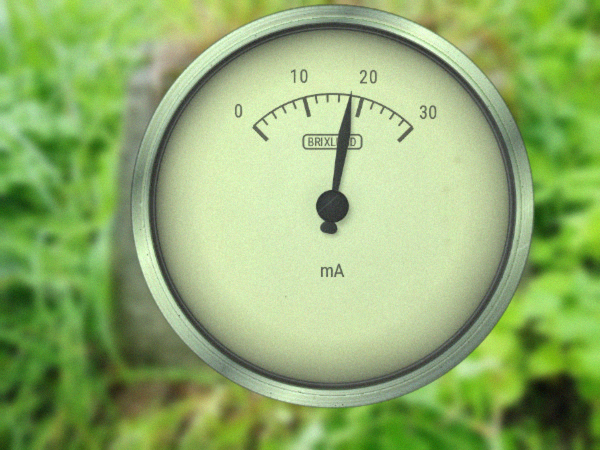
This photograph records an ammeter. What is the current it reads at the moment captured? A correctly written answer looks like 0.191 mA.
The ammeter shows 18 mA
